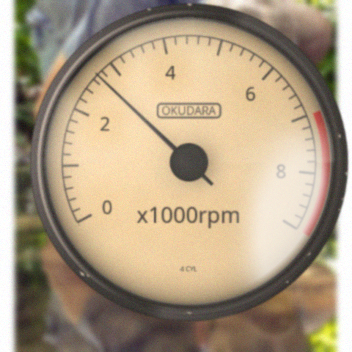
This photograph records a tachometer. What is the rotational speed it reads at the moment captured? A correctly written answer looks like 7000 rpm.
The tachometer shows 2700 rpm
